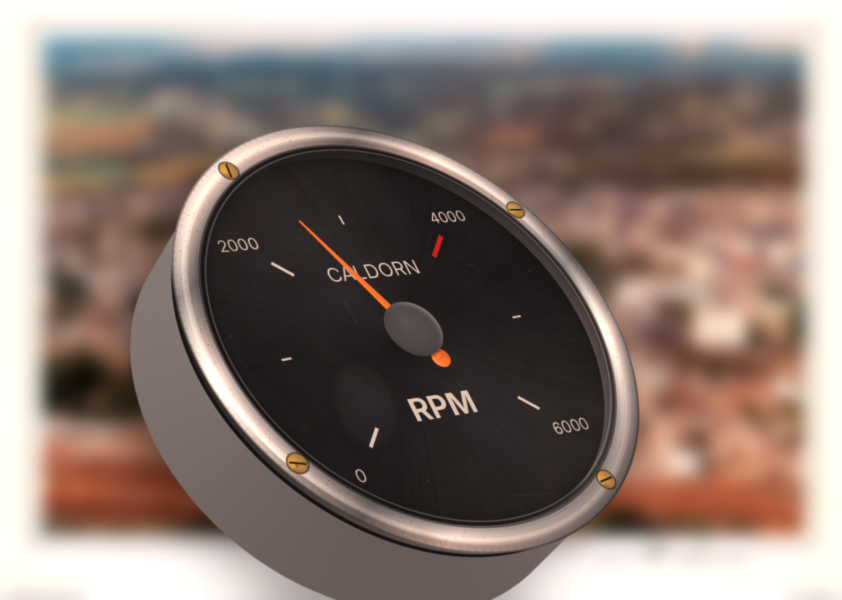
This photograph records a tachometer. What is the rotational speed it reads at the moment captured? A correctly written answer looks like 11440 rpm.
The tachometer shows 2500 rpm
